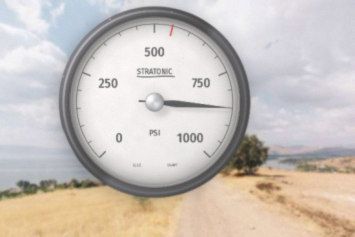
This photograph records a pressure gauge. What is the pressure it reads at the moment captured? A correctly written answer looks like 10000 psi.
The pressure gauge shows 850 psi
